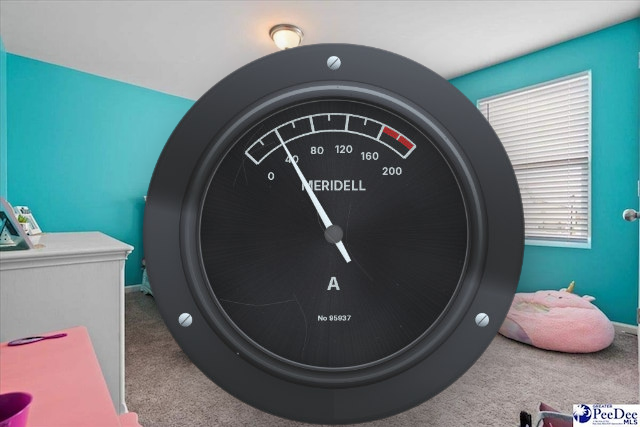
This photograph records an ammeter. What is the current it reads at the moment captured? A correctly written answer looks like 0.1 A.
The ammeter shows 40 A
